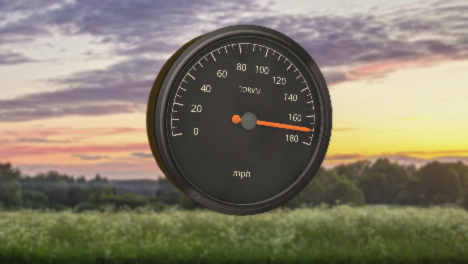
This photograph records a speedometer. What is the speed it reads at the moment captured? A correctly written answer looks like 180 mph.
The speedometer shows 170 mph
